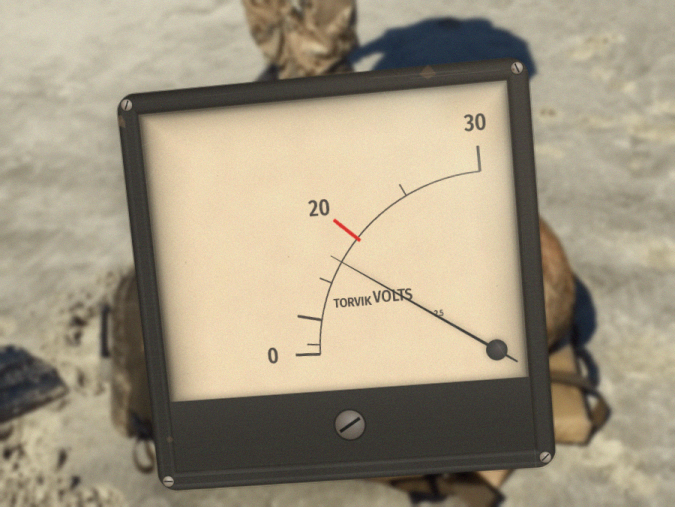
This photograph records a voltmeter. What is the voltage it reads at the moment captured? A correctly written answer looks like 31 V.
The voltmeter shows 17.5 V
